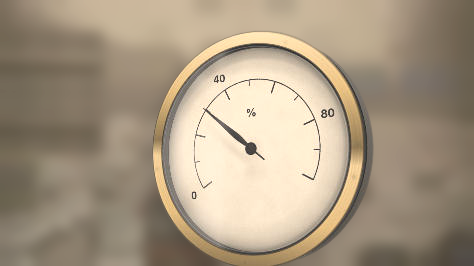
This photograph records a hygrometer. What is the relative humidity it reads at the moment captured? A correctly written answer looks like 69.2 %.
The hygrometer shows 30 %
